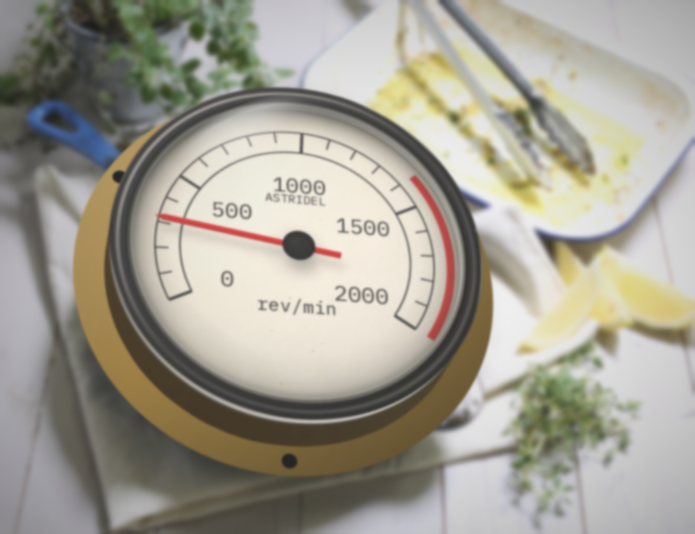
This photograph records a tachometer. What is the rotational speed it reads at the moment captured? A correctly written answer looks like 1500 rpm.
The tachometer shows 300 rpm
